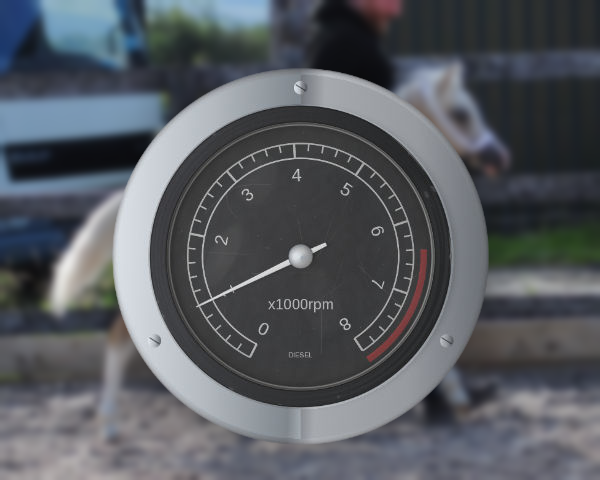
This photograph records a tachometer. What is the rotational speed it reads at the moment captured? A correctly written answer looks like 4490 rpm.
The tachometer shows 1000 rpm
